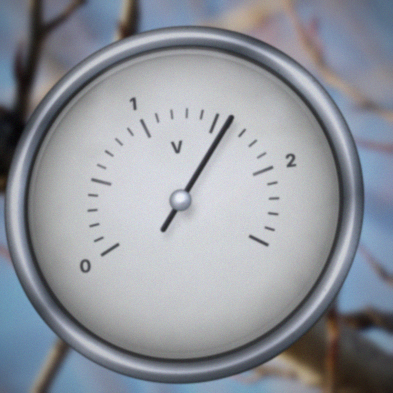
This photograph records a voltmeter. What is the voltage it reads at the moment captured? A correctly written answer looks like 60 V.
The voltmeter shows 1.6 V
